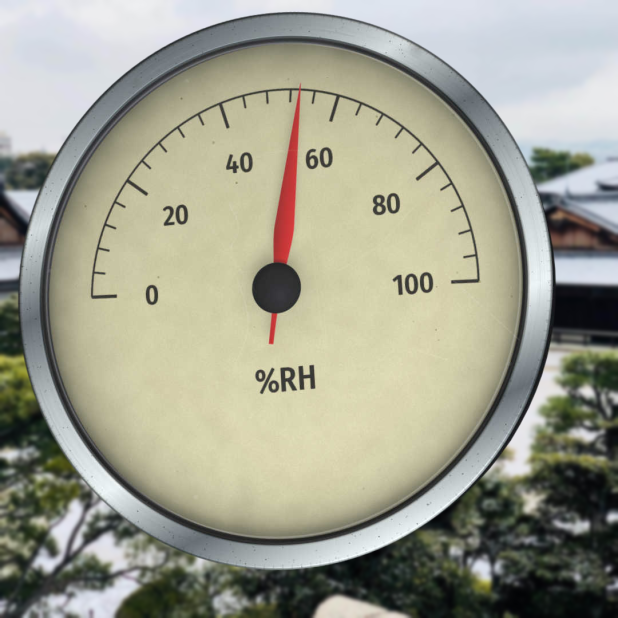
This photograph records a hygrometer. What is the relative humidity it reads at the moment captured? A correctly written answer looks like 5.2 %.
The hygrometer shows 54 %
